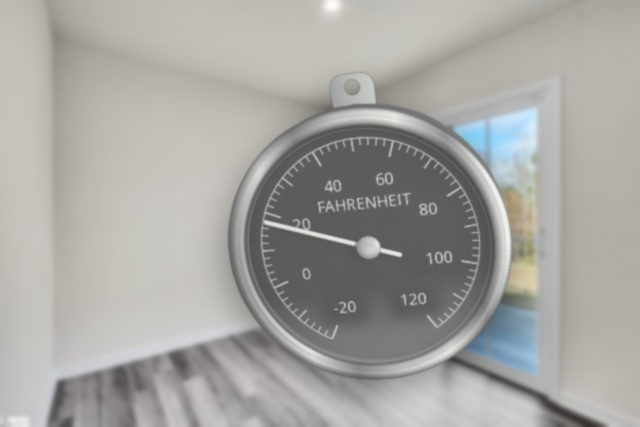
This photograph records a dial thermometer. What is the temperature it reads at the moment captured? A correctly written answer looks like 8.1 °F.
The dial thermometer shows 18 °F
